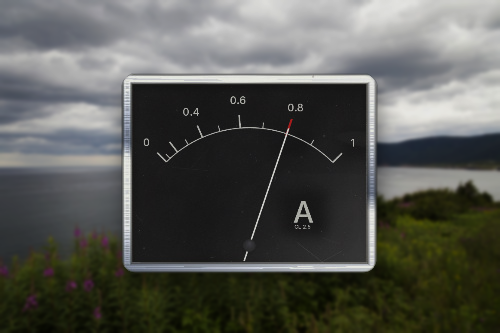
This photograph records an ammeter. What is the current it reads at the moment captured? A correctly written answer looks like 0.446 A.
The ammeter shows 0.8 A
